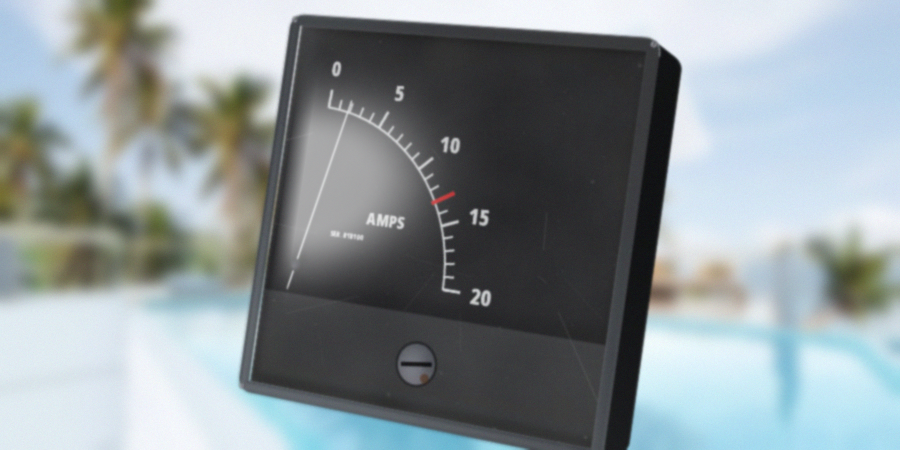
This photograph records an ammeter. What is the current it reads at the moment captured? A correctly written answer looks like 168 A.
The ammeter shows 2 A
